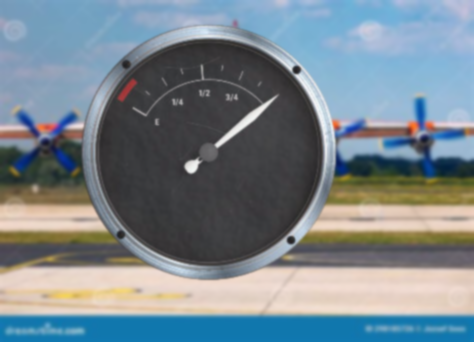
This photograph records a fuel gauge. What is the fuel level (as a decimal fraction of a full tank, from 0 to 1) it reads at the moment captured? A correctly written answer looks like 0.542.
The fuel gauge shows 1
